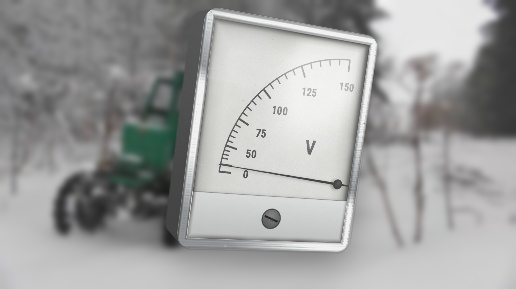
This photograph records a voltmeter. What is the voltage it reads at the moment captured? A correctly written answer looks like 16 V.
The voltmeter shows 25 V
